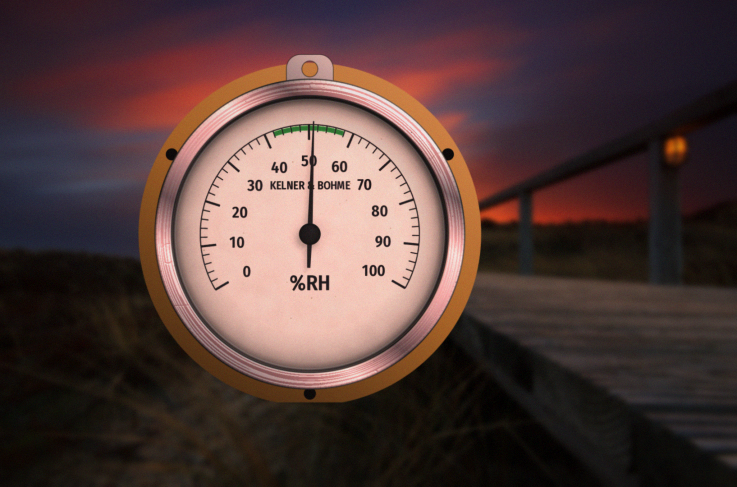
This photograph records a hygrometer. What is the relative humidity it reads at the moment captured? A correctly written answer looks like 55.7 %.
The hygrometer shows 51 %
